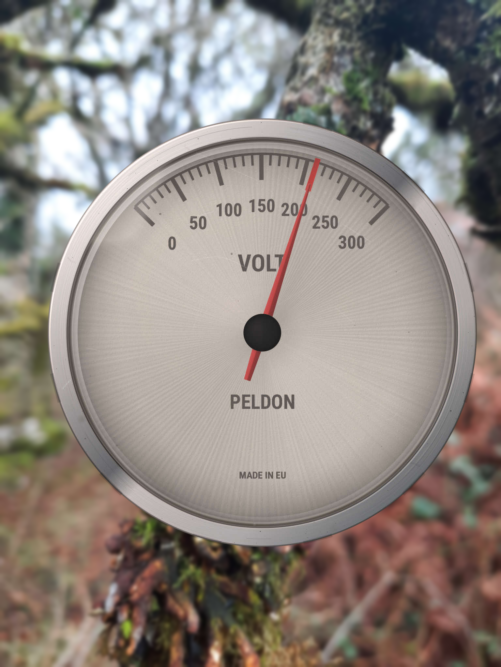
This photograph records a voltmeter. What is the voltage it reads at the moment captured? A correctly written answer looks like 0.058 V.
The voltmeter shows 210 V
